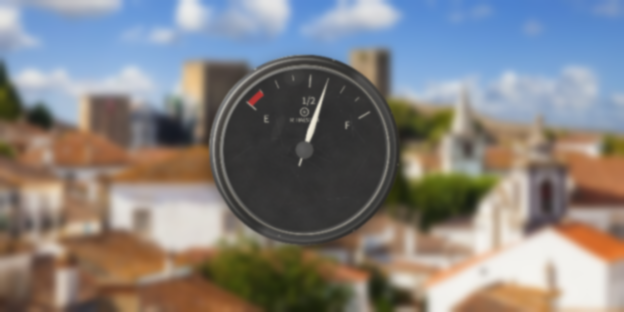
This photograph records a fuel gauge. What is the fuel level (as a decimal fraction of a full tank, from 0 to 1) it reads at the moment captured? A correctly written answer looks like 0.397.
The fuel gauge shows 0.625
